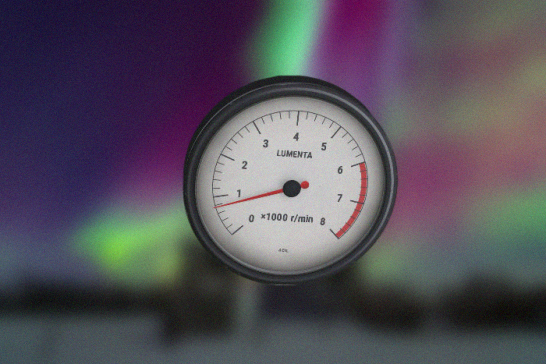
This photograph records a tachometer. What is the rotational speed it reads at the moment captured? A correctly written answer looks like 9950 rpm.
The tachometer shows 800 rpm
